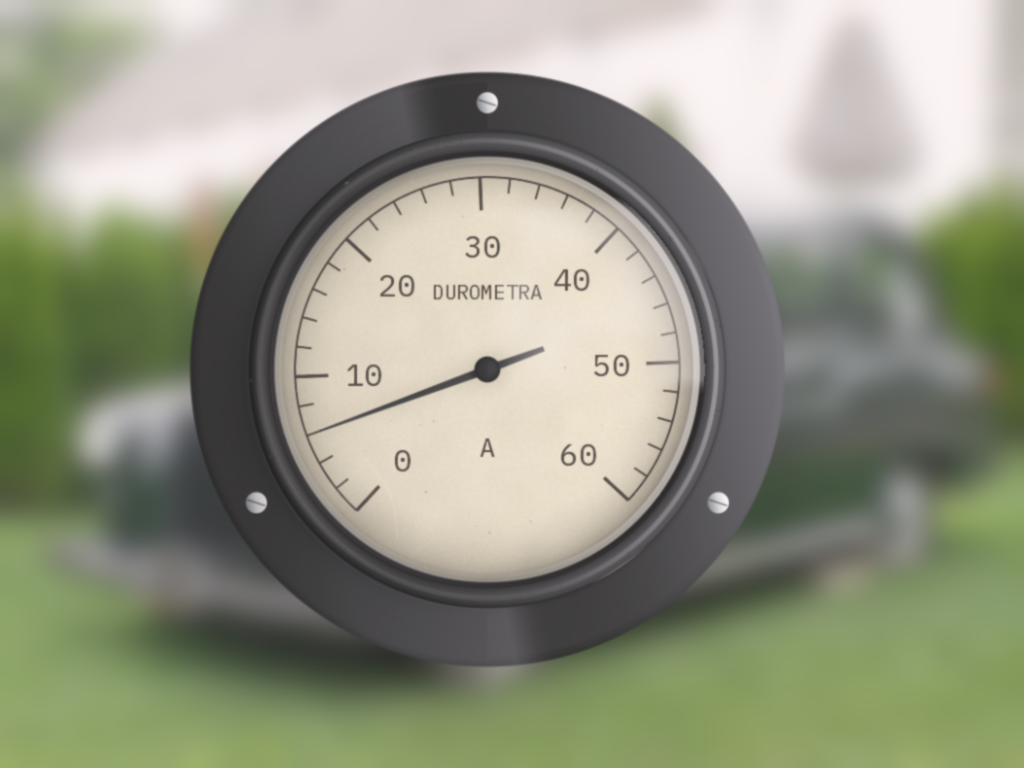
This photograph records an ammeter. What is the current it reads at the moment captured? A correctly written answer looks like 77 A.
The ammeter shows 6 A
